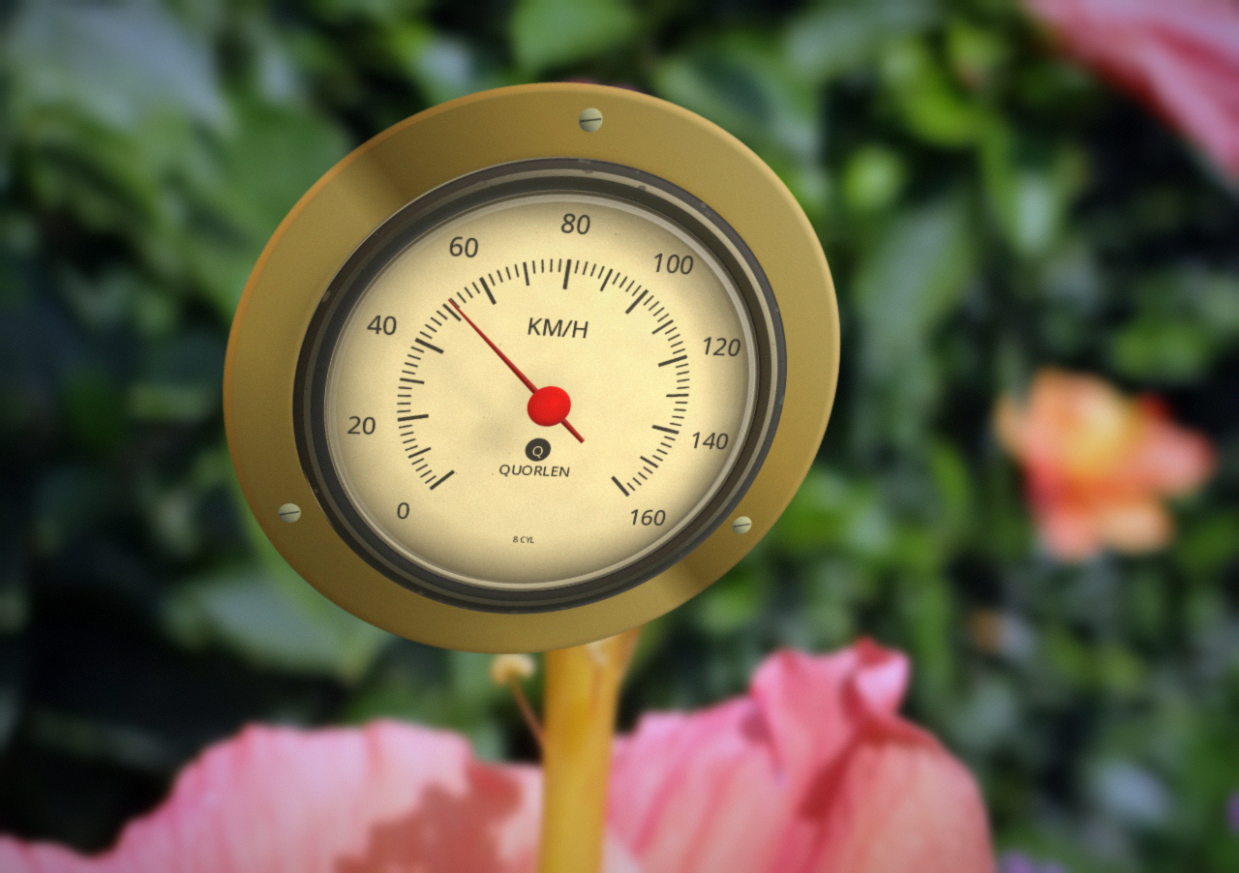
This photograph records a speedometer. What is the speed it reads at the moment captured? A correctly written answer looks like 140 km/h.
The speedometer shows 52 km/h
